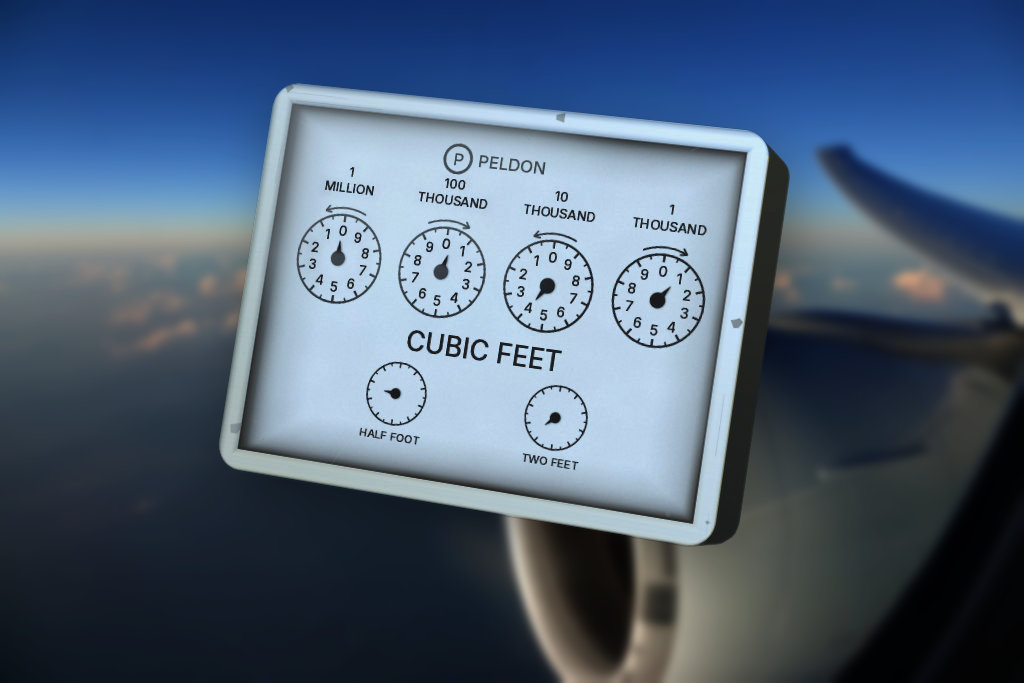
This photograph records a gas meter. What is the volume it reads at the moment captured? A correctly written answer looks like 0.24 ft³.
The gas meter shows 4100 ft³
